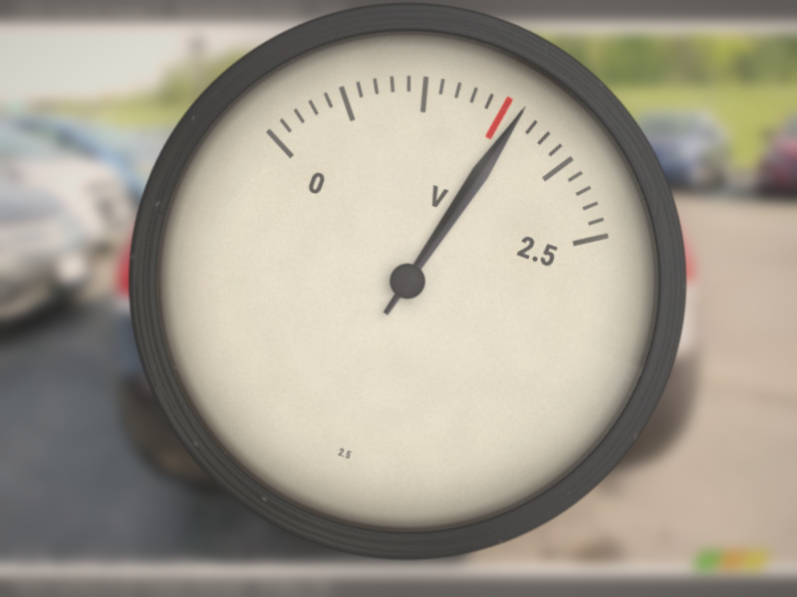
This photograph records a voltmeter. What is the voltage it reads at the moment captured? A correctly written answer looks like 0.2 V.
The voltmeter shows 1.6 V
